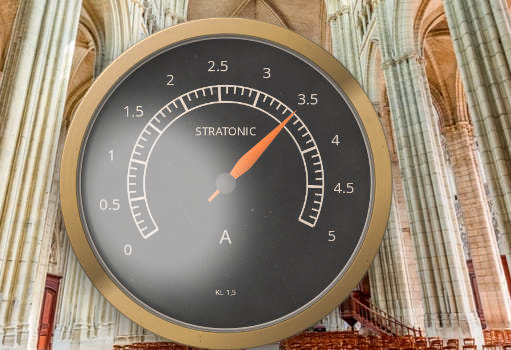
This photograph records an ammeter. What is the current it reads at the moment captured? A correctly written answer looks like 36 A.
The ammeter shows 3.5 A
